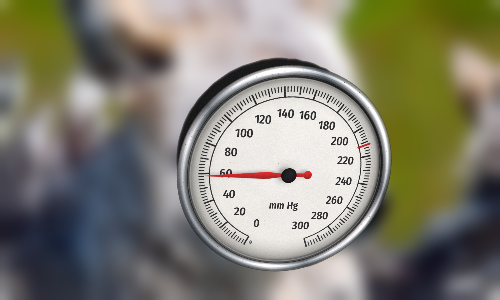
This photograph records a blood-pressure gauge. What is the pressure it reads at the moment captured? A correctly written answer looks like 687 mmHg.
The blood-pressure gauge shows 60 mmHg
